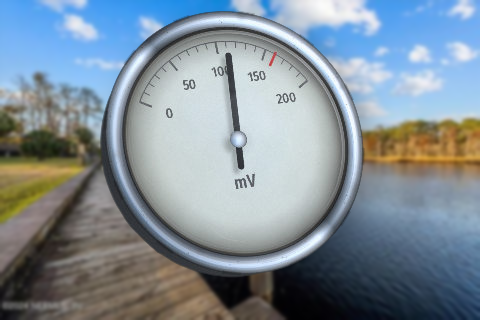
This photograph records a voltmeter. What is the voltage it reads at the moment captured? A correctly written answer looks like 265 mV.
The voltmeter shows 110 mV
